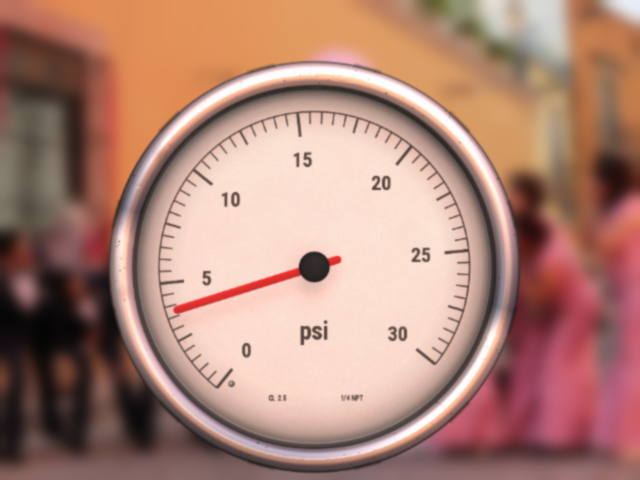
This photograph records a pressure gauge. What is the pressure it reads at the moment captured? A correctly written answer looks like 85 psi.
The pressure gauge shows 3.75 psi
